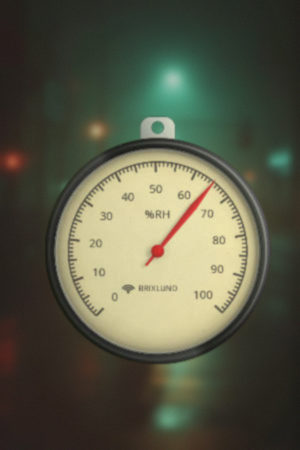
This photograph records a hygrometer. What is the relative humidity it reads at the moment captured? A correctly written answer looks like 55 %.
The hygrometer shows 65 %
